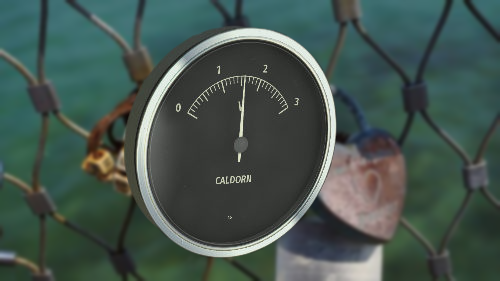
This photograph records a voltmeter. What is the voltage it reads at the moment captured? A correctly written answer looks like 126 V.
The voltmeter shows 1.5 V
